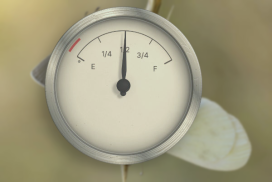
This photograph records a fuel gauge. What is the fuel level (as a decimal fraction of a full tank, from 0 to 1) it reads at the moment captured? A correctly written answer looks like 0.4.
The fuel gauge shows 0.5
